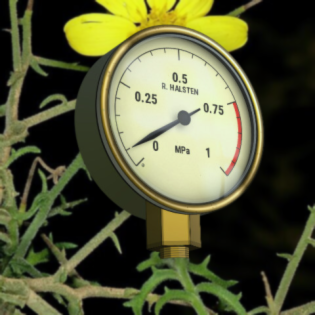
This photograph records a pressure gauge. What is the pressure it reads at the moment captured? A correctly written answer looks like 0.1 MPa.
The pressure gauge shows 0.05 MPa
